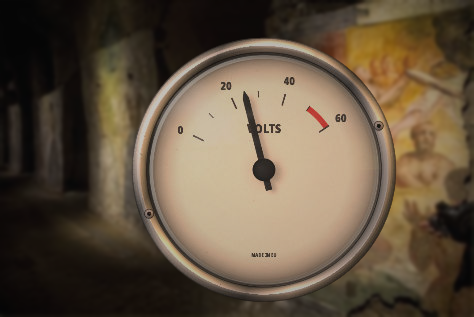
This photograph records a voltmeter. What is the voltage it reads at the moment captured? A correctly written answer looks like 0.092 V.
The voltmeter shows 25 V
